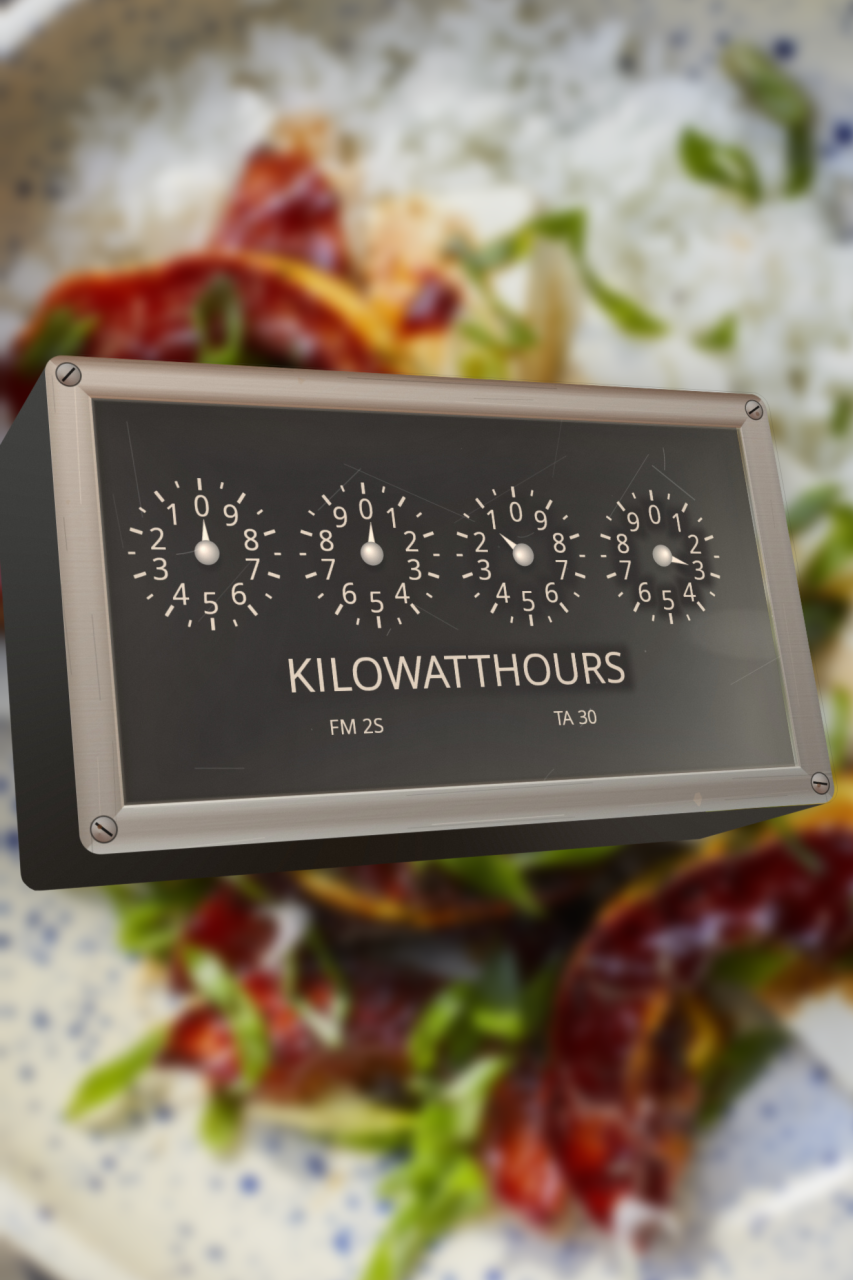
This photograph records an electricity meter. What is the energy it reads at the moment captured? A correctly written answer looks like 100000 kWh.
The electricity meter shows 13 kWh
